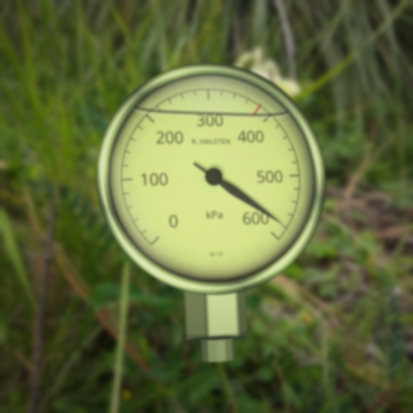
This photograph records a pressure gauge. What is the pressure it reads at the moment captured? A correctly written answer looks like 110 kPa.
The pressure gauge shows 580 kPa
